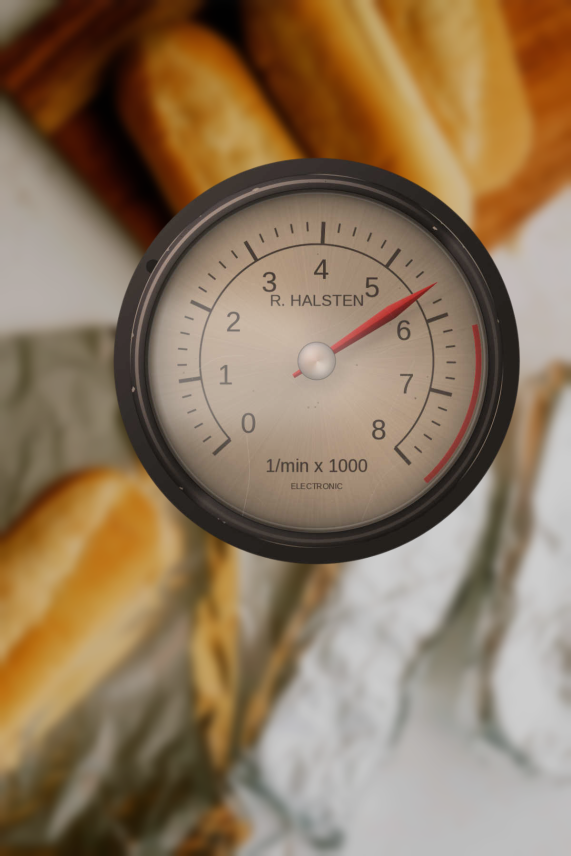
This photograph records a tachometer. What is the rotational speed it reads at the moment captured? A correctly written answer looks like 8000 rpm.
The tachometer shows 5600 rpm
